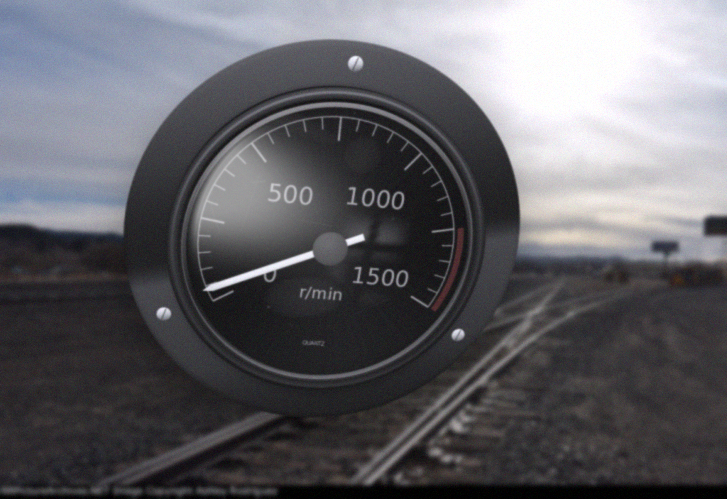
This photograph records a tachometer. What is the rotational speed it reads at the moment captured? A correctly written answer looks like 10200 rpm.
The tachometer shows 50 rpm
